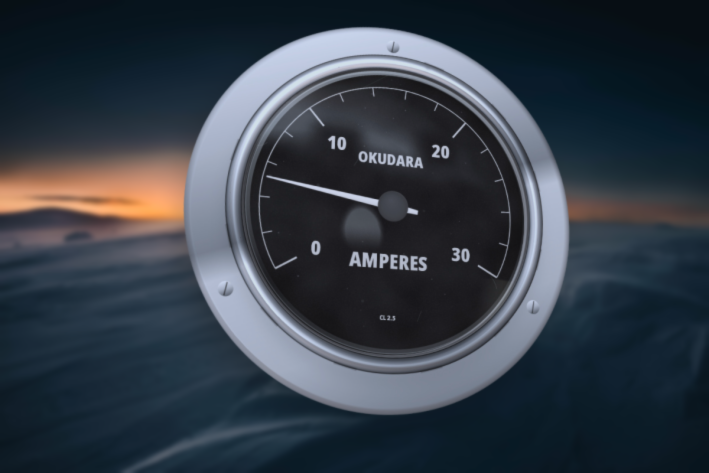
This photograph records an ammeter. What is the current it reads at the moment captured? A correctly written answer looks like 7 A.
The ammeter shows 5 A
